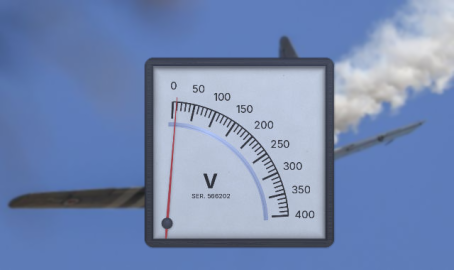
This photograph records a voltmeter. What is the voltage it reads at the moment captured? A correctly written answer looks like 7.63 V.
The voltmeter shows 10 V
